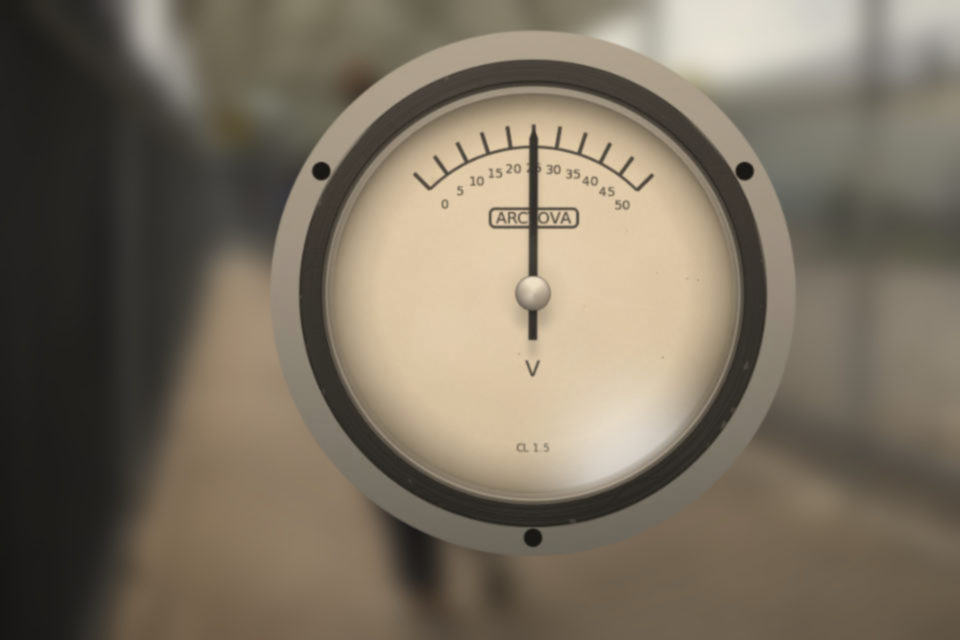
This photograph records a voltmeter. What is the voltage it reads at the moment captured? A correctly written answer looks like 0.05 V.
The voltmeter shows 25 V
